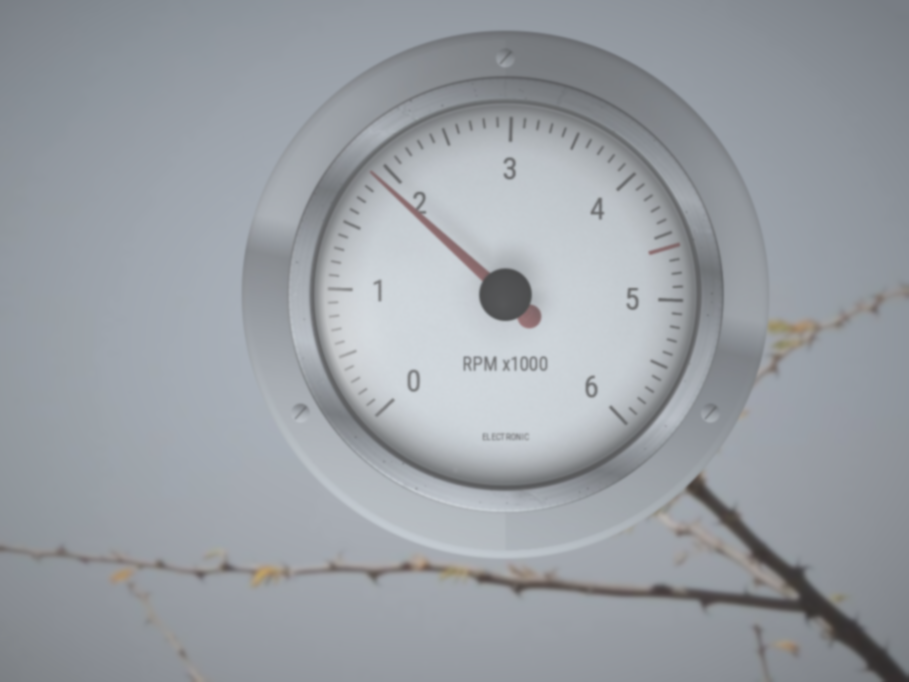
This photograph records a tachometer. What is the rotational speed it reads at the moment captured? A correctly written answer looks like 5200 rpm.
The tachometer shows 1900 rpm
